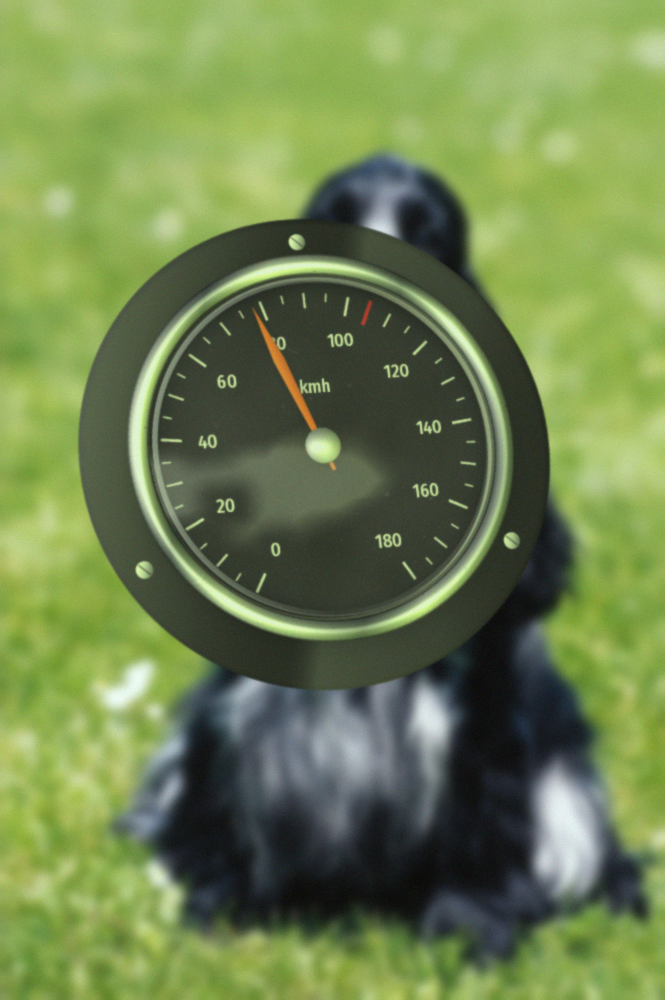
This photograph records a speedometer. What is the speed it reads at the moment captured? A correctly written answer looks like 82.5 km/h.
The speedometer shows 77.5 km/h
